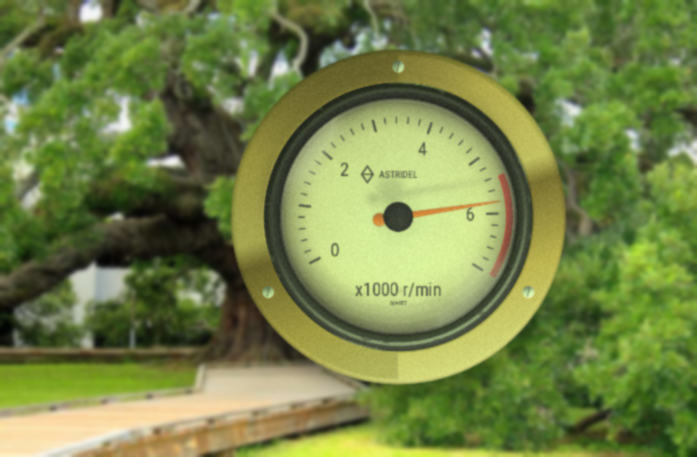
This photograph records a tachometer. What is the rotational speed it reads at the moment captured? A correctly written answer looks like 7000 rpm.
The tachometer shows 5800 rpm
